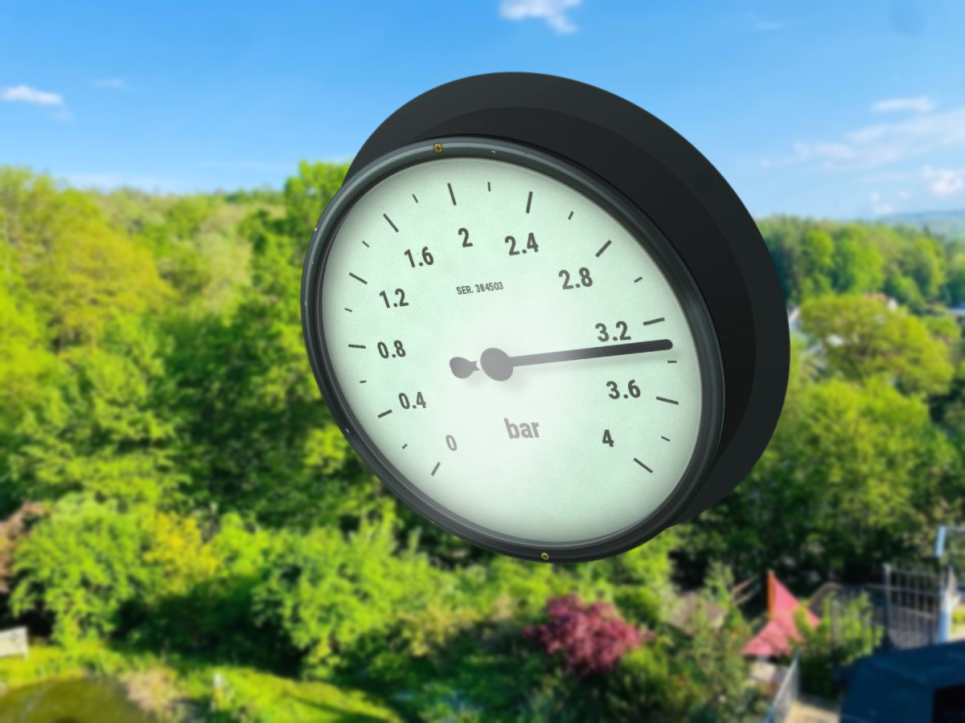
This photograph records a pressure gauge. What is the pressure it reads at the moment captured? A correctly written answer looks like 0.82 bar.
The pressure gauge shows 3.3 bar
